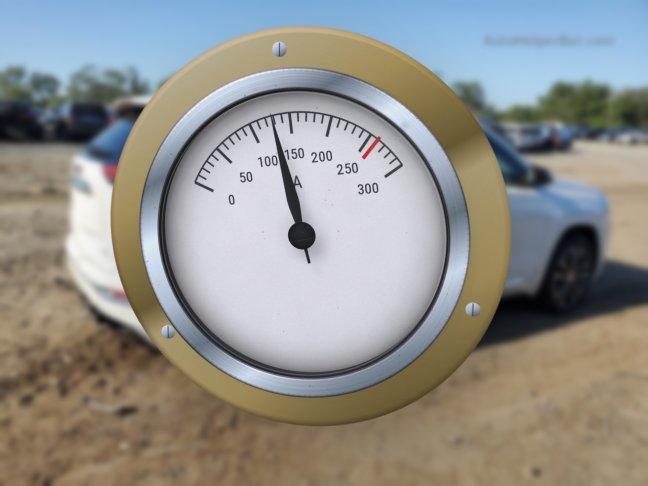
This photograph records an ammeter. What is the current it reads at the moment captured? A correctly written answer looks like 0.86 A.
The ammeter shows 130 A
